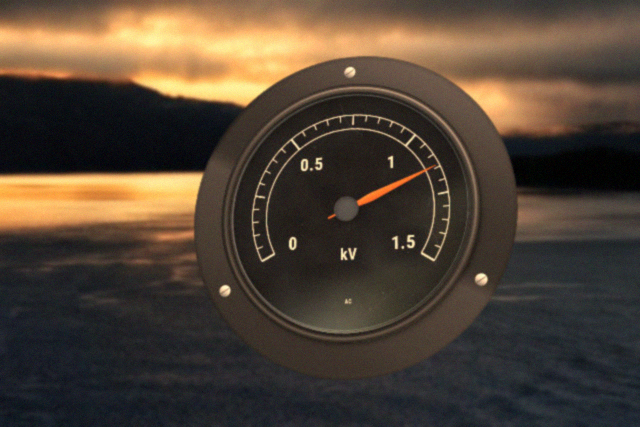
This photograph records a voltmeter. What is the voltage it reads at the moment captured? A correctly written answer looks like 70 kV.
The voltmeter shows 1.15 kV
